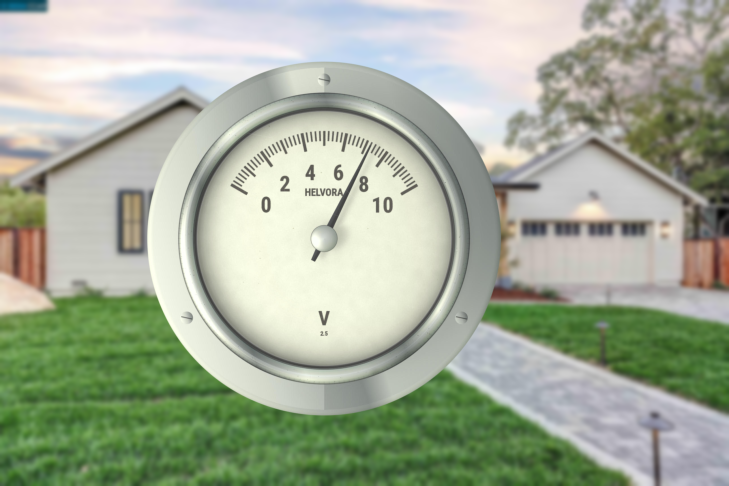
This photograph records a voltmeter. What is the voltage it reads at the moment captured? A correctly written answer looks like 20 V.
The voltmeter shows 7.2 V
